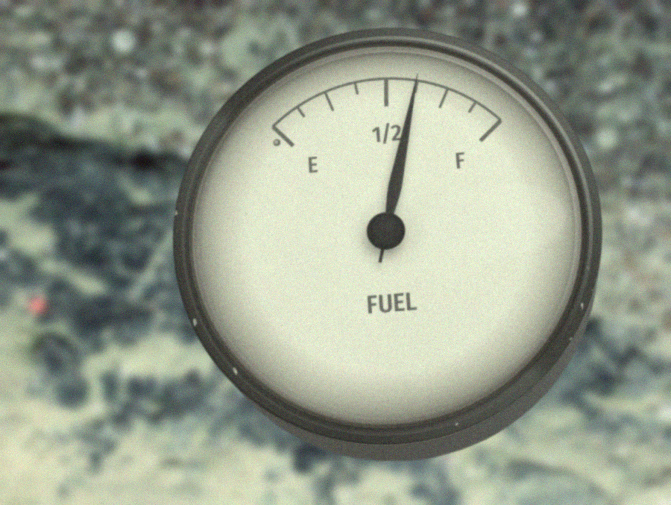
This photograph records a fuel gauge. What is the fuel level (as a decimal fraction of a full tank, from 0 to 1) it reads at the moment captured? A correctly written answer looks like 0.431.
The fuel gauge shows 0.625
